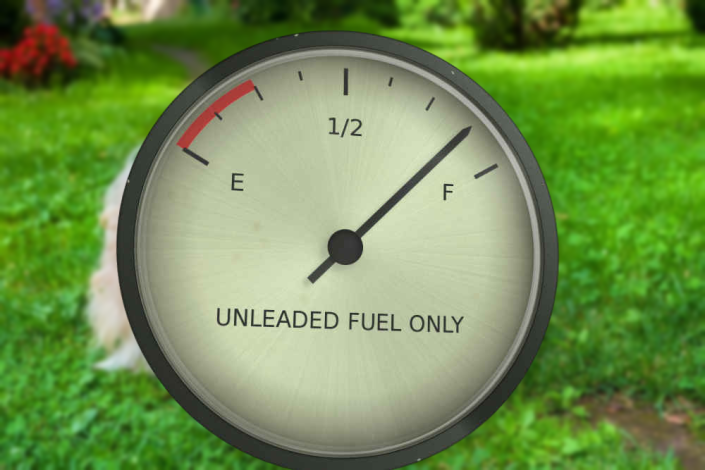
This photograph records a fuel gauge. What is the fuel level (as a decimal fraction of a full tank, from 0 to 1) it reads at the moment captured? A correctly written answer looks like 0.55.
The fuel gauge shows 0.875
